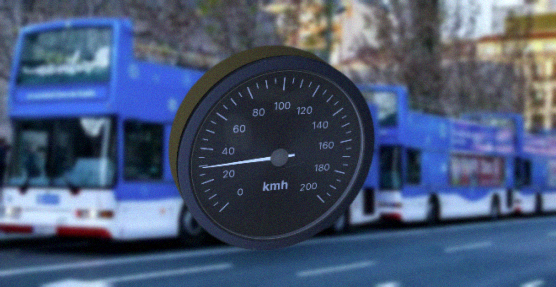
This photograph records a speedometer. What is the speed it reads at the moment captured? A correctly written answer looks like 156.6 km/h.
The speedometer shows 30 km/h
